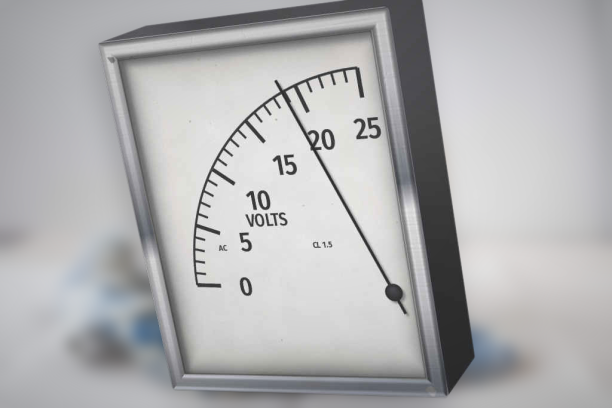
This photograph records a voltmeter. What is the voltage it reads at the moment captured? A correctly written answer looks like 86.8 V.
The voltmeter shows 19 V
